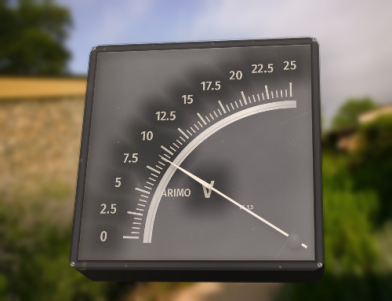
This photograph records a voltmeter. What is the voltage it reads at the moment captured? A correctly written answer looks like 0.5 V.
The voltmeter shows 9 V
